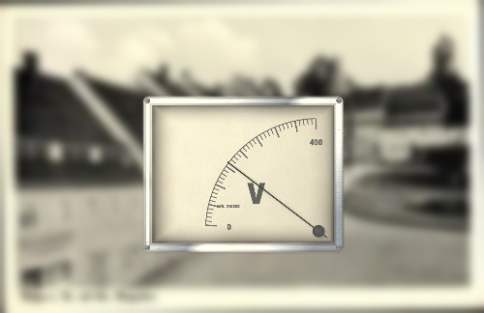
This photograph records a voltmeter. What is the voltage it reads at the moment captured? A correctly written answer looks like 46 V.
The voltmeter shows 160 V
